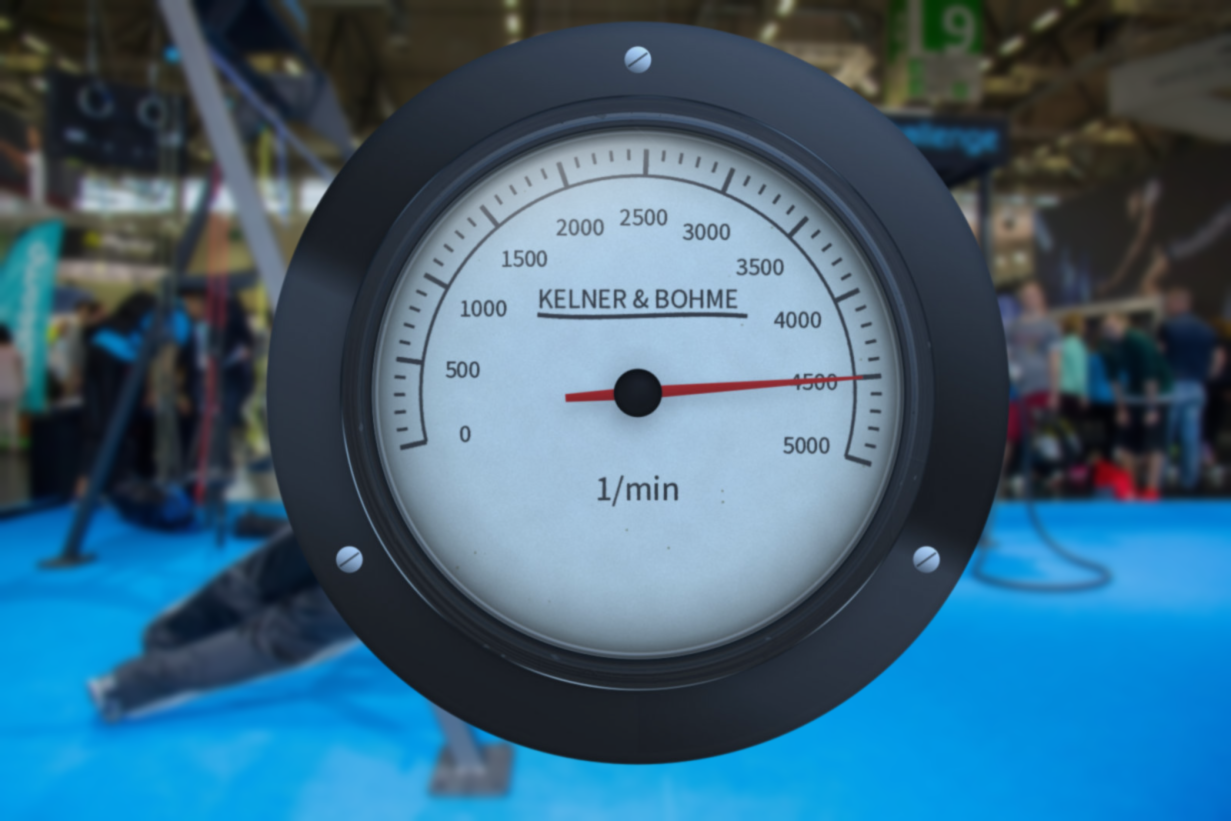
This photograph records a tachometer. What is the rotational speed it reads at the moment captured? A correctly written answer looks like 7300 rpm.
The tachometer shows 4500 rpm
